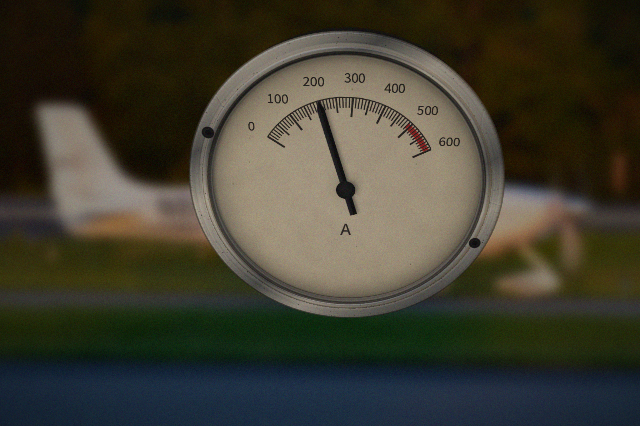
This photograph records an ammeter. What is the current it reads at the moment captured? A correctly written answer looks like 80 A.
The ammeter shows 200 A
